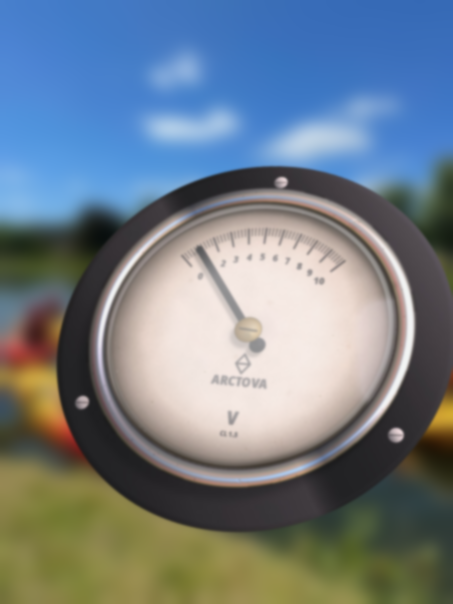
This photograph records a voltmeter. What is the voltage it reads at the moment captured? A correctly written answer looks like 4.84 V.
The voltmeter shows 1 V
